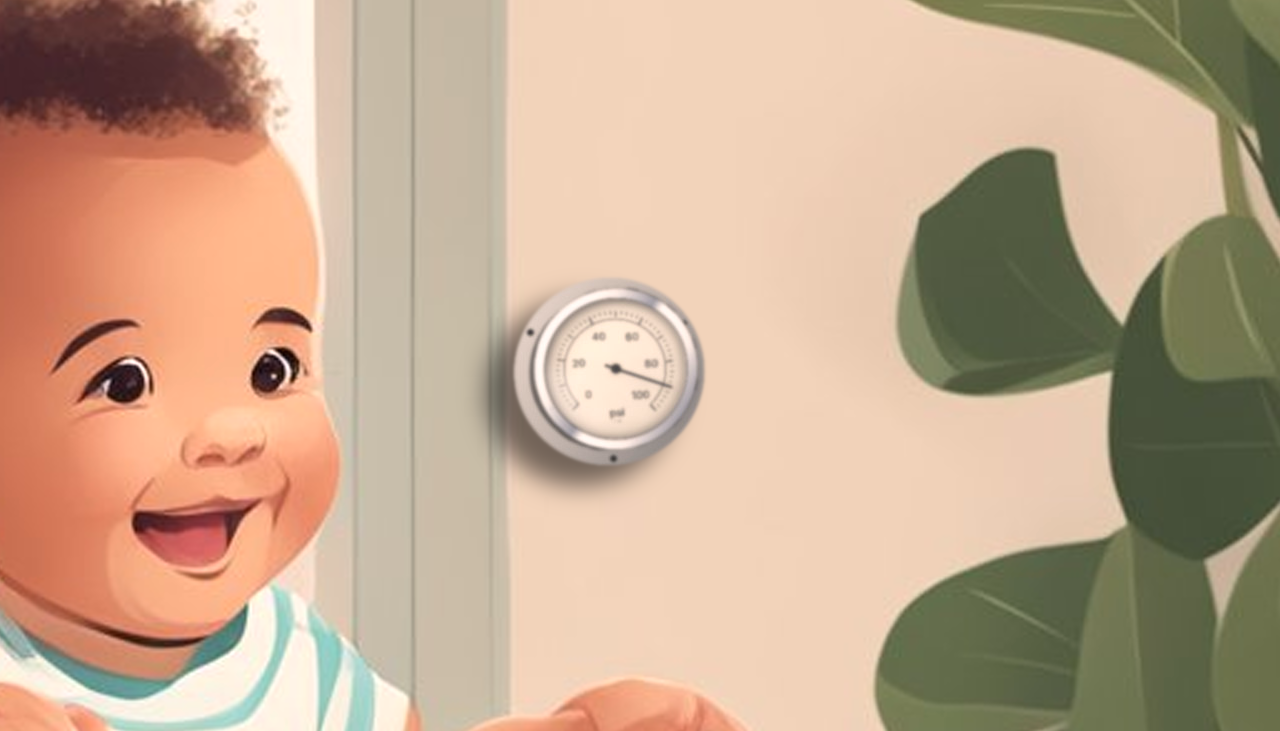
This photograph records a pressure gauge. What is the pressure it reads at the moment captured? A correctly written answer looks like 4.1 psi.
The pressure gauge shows 90 psi
